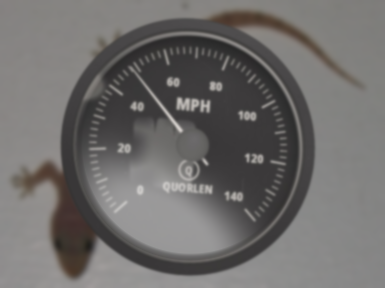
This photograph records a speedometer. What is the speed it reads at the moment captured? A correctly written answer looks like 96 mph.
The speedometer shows 48 mph
